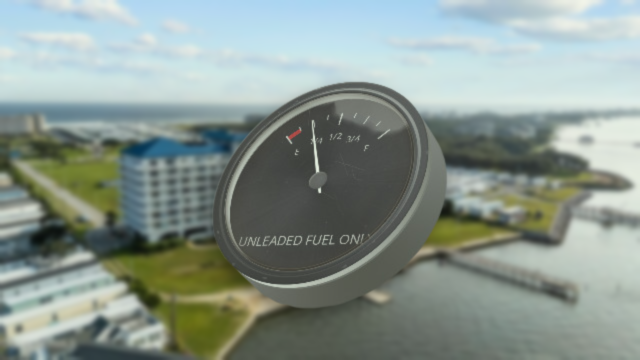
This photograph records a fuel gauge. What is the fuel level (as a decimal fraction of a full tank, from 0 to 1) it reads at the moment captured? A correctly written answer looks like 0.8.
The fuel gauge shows 0.25
